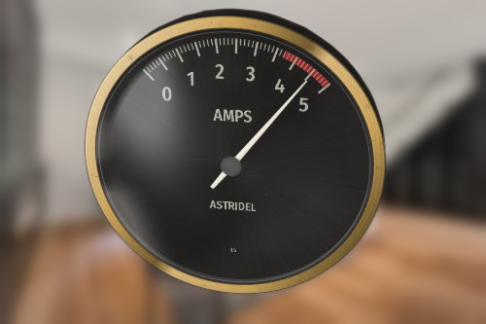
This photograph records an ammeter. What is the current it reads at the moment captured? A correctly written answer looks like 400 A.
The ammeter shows 4.5 A
